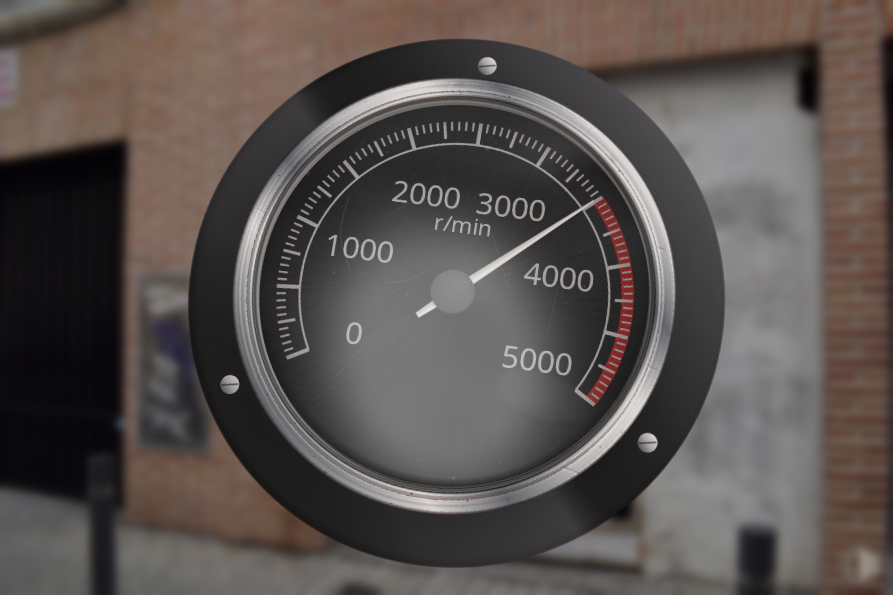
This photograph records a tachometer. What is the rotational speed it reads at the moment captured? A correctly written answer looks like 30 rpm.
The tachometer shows 3500 rpm
